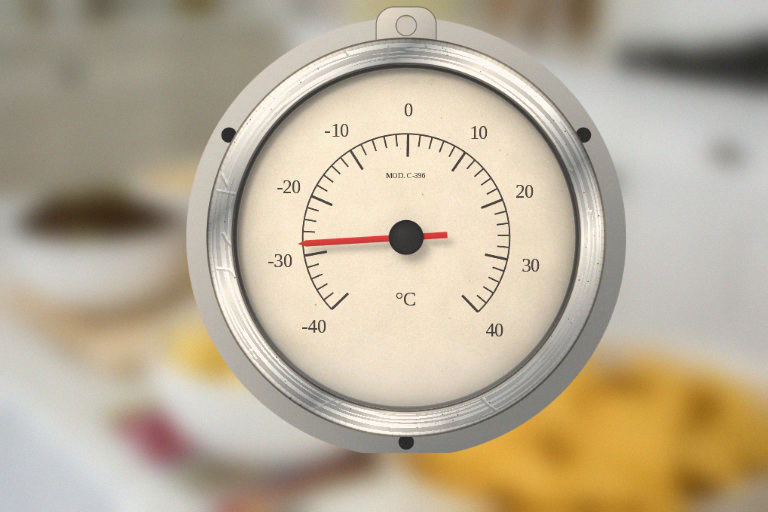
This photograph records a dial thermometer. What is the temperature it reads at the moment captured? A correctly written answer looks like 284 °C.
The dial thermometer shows -28 °C
